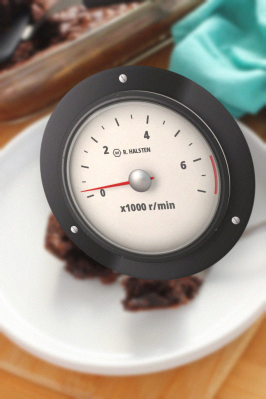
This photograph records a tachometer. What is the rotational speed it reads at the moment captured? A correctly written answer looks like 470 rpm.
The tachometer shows 250 rpm
